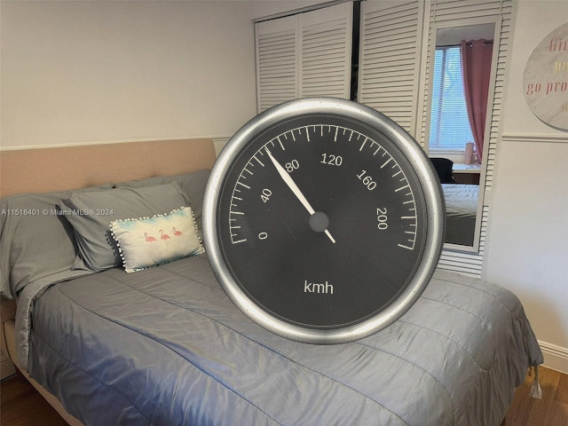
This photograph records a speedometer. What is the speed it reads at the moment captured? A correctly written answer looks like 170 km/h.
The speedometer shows 70 km/h
